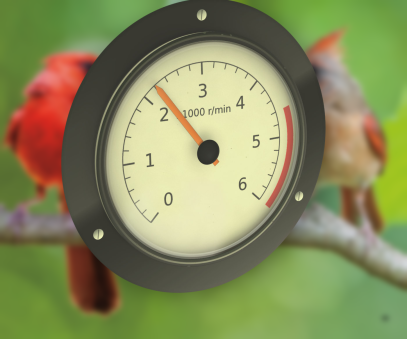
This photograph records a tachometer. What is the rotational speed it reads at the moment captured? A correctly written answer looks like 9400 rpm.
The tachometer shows 2200 rpm
